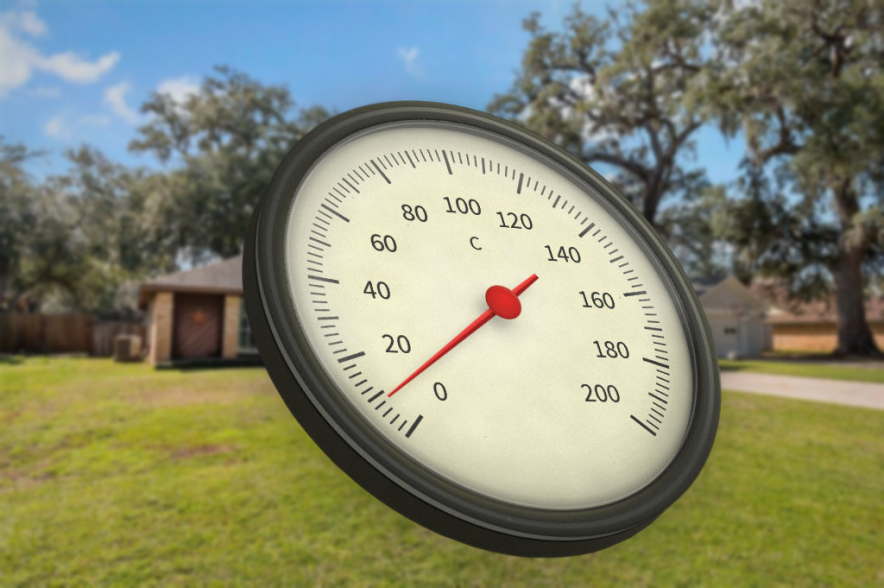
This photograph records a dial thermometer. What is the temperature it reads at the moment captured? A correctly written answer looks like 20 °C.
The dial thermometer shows 8 °C
